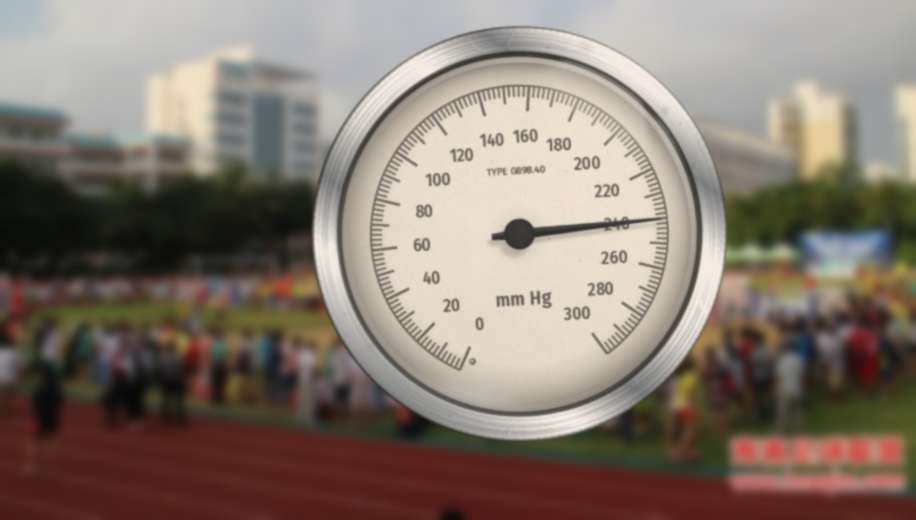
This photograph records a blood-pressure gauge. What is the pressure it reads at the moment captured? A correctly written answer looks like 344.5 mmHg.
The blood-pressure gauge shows 240 mmHg
